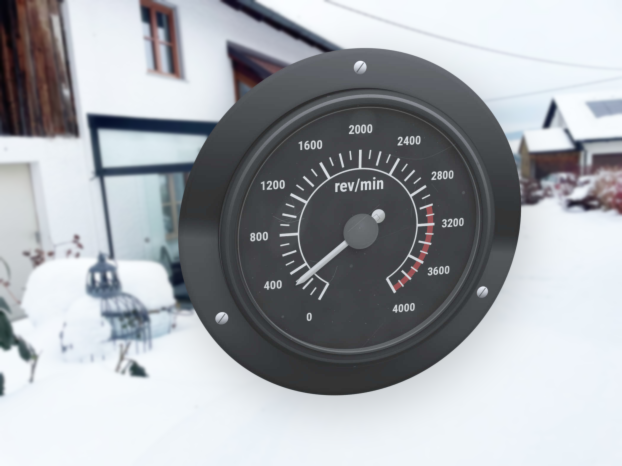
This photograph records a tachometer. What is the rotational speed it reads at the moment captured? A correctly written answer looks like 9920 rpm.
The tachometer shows 300 rpm
